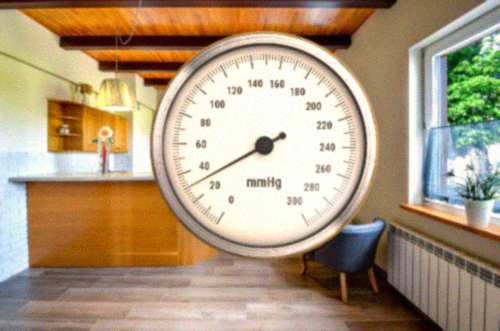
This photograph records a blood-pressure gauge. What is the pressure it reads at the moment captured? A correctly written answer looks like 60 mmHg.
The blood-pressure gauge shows 30 mmHg
